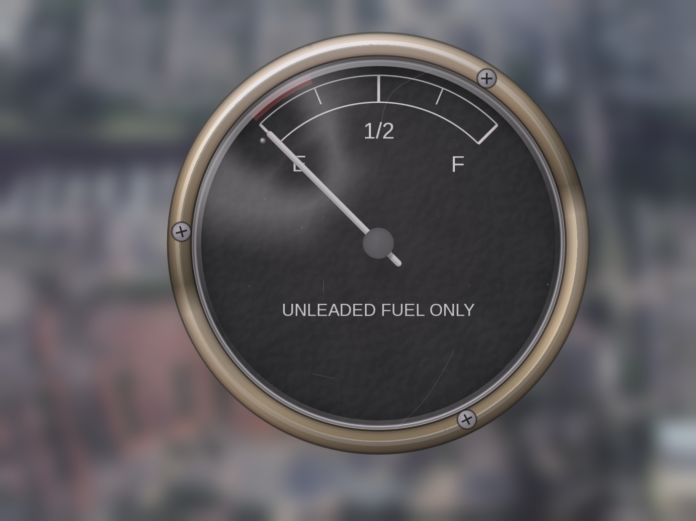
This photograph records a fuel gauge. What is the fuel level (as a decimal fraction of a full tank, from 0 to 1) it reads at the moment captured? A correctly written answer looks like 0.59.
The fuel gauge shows 0
